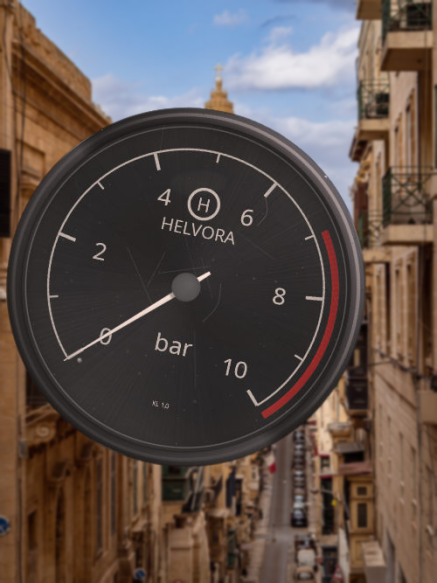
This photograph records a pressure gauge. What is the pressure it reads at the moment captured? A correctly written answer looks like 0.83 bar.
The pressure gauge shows 0 bar
